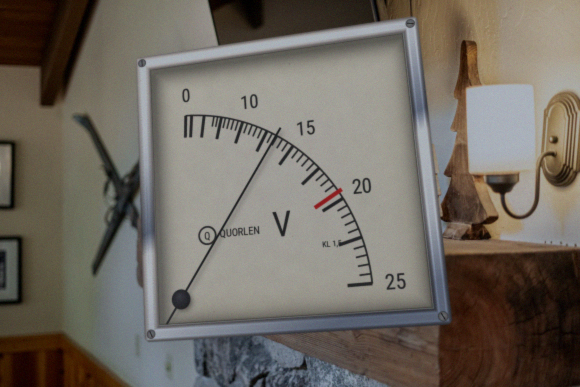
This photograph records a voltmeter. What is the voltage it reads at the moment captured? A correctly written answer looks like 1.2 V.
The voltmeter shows 13.5 V
